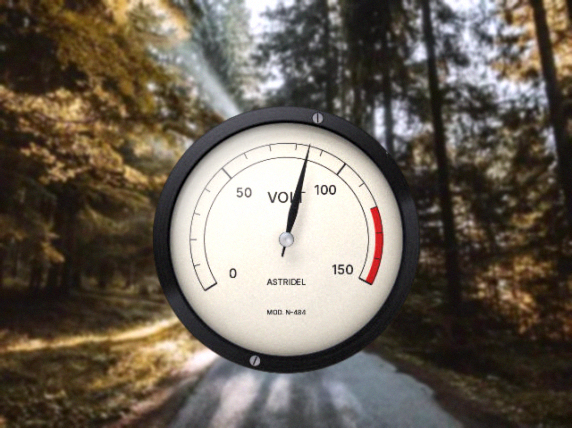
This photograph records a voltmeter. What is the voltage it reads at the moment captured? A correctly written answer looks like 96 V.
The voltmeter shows 85 V
